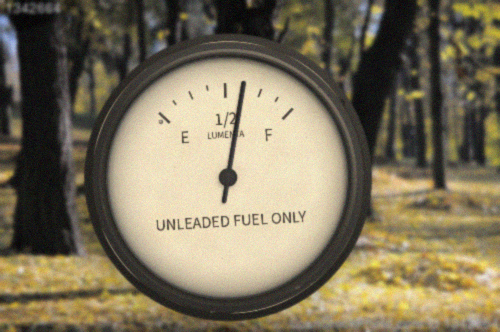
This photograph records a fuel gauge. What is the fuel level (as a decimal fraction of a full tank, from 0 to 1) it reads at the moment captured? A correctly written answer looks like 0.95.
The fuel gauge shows 0.625
